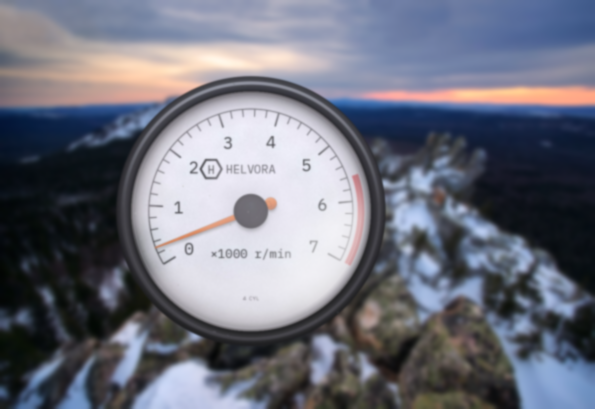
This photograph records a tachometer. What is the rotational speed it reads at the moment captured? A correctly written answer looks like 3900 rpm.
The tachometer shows 300 rpm
